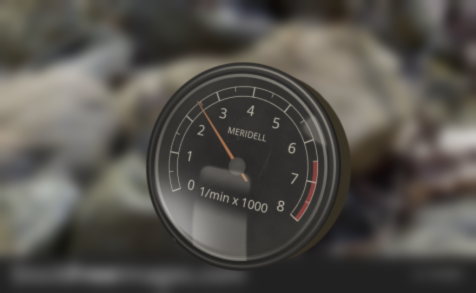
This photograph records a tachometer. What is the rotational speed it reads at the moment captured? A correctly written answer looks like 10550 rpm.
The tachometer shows 2500 rpm
